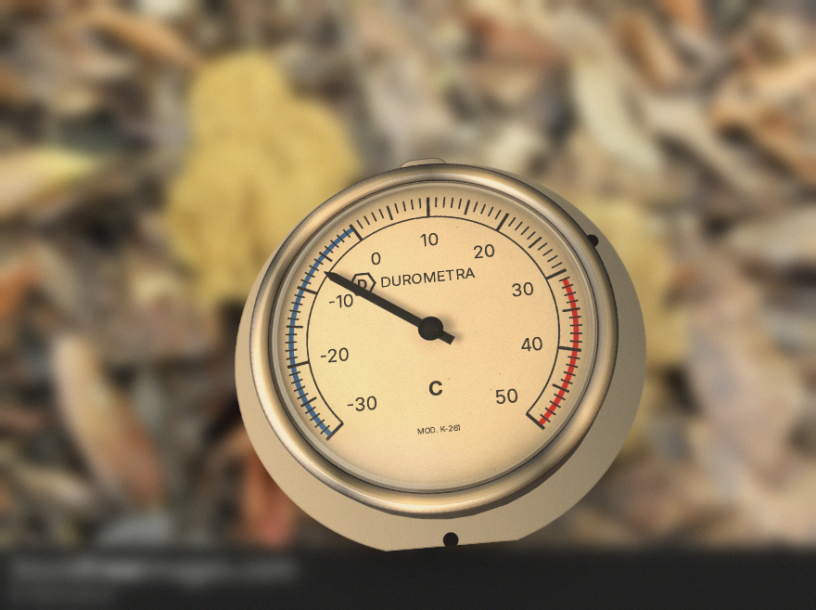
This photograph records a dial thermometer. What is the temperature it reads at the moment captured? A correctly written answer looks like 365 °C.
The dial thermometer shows -7 °C
